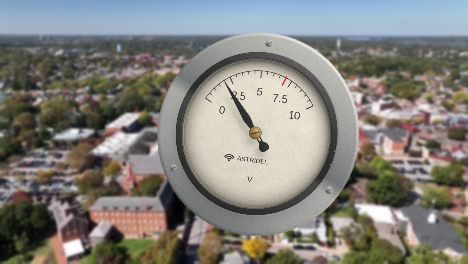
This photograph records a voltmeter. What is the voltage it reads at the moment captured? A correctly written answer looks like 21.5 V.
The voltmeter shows 2 V
